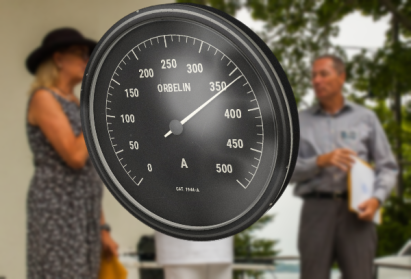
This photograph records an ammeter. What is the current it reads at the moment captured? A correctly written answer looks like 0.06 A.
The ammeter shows 360 A
